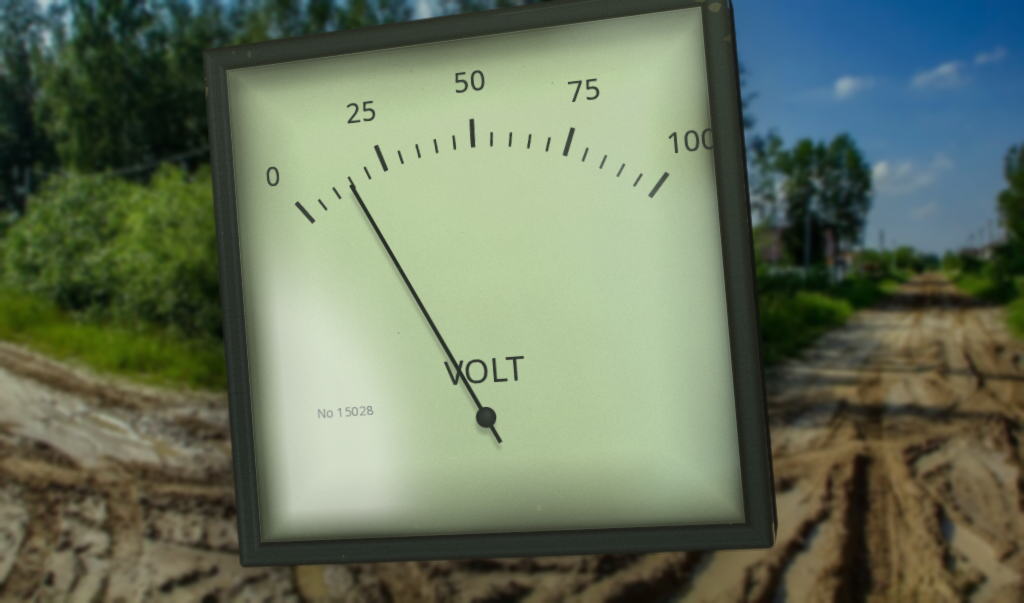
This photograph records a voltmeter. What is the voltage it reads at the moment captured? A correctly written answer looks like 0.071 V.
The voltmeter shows 15 V
